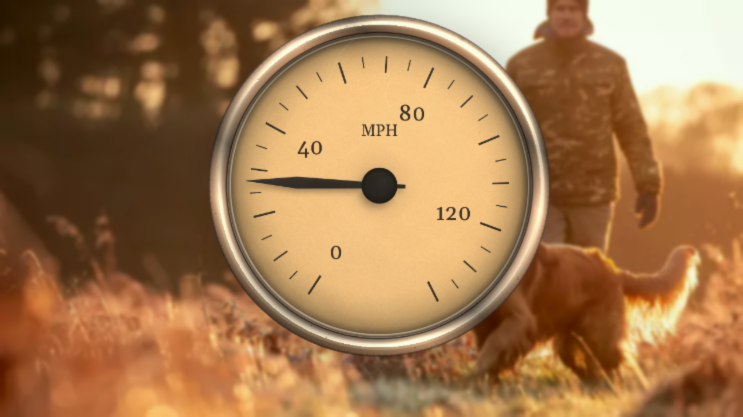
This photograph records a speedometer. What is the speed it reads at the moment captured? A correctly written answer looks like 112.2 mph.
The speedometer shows 27.5 mph
